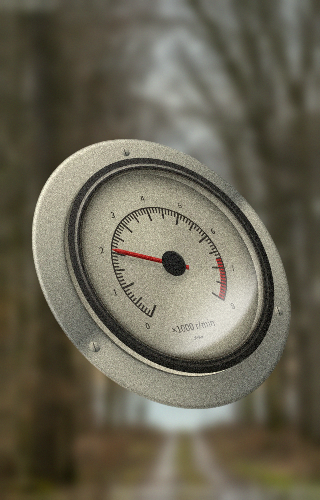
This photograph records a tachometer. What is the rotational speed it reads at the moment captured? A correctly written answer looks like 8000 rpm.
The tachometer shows 2000 rpm
